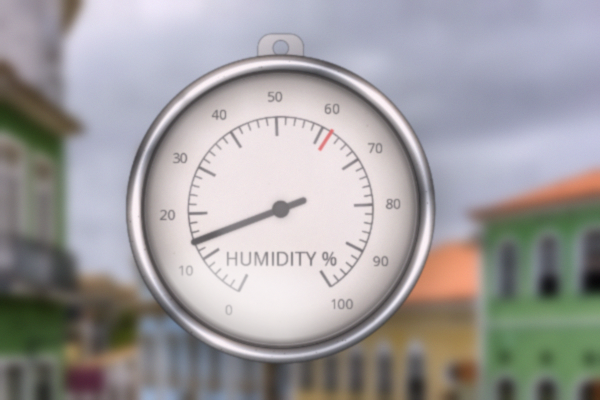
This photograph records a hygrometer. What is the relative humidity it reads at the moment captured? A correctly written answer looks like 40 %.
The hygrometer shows 14 %
